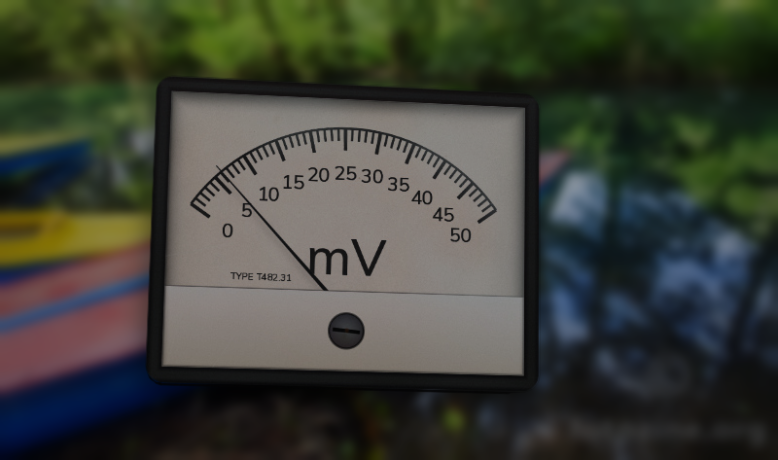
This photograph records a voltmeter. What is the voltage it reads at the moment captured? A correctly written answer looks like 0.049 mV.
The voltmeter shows 6 mV
